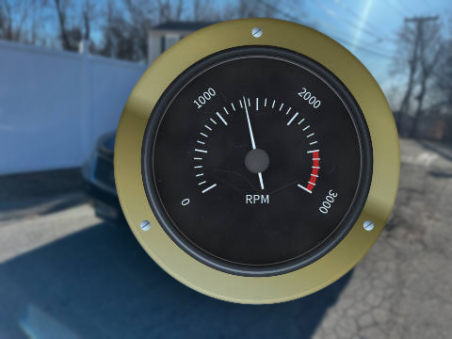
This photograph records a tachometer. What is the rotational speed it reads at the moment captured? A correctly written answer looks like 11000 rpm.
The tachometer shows 1350 rpm
